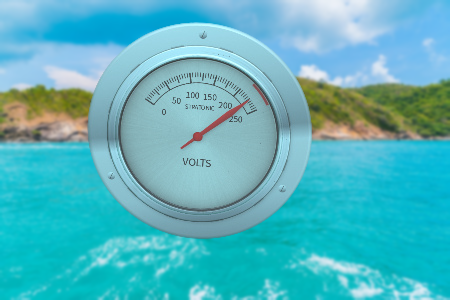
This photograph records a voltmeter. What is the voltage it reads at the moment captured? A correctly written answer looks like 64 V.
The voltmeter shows 225 V
